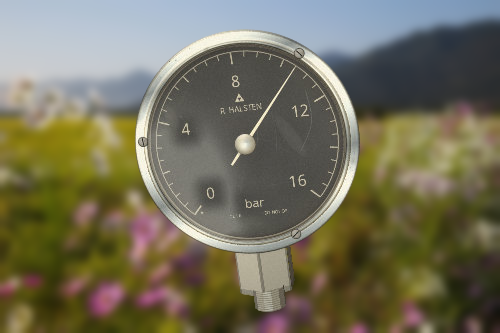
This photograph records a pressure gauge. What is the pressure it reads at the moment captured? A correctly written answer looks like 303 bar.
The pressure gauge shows 10.5 bar
